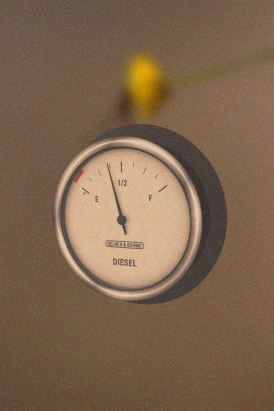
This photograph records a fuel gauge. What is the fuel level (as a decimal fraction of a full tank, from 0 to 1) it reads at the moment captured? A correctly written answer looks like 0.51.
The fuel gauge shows 0.375
